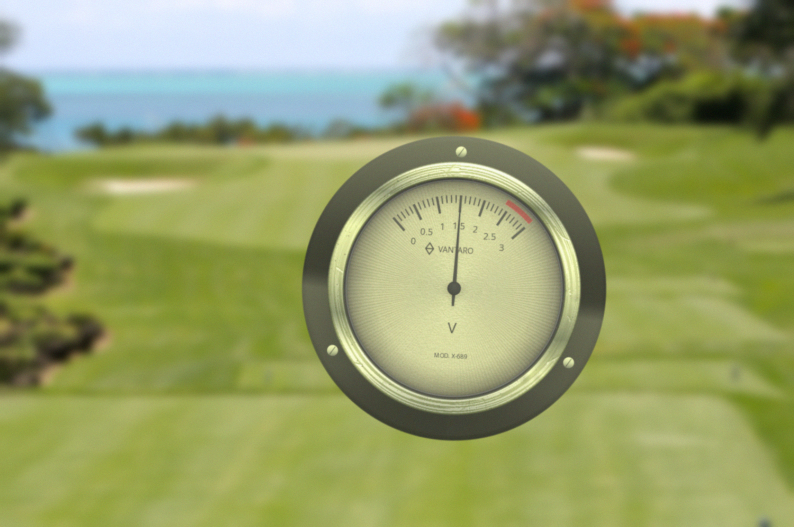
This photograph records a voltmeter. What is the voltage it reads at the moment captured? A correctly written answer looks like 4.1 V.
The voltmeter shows 1.5 V
